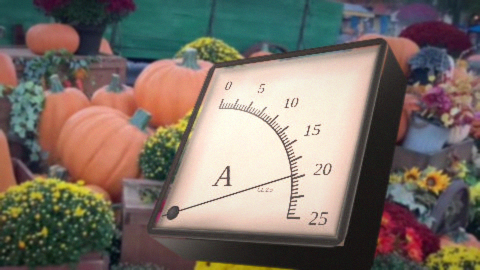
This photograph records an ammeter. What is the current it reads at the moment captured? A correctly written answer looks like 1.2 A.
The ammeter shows 20 A
